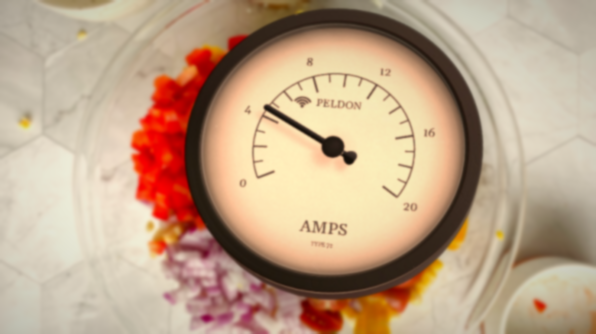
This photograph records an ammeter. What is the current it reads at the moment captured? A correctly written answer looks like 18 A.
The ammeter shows 4.5 A
